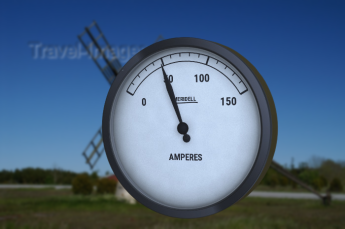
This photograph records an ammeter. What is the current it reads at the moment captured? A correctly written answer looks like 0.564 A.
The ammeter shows 50 A
